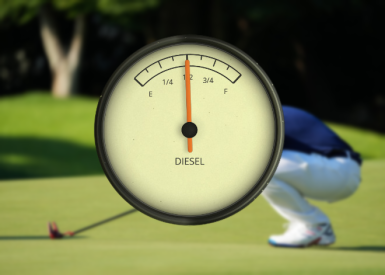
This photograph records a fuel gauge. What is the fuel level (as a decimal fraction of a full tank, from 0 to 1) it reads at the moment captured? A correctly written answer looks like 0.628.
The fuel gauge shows 0.5
